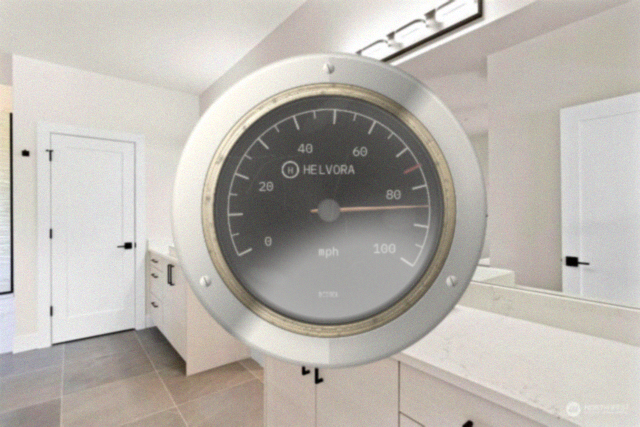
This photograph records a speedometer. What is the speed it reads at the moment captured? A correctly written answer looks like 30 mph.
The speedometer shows 85 mph
